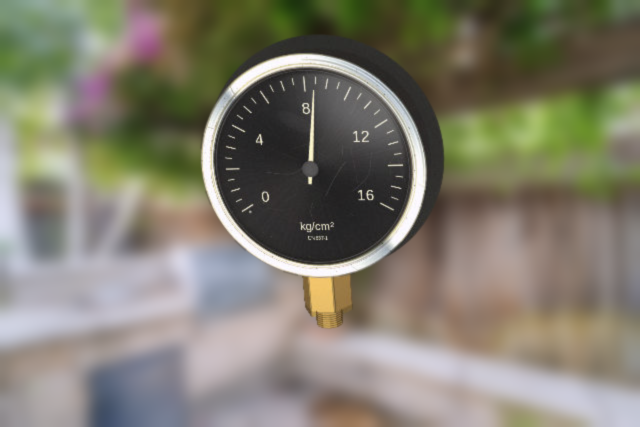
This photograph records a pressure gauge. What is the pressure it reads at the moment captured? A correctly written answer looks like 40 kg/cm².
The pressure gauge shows 8.5 kg/cm²
